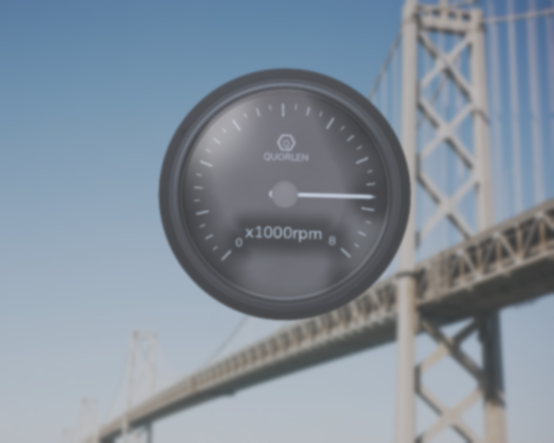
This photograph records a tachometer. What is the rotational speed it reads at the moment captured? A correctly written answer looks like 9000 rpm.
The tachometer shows 6750 rpm
